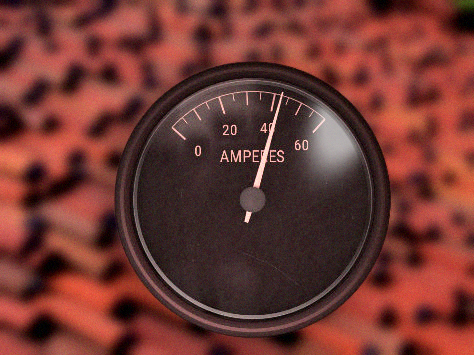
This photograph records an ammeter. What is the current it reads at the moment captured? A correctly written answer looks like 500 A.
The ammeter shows 42.5 A
